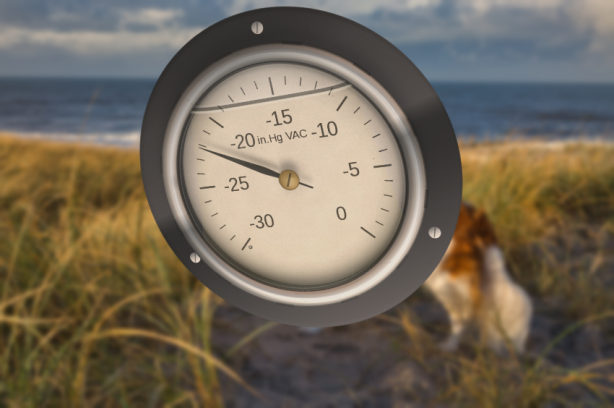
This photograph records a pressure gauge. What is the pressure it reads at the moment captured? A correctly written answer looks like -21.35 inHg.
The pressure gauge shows -22 inHg
